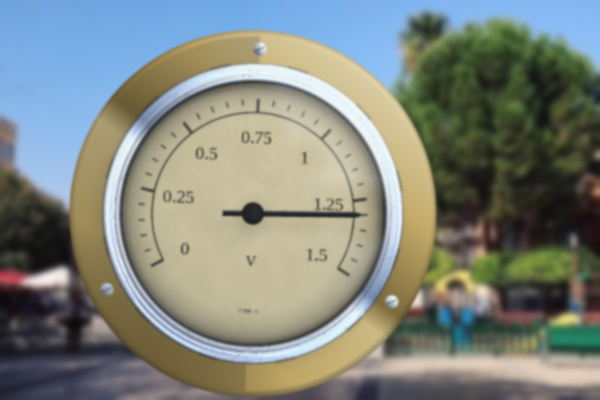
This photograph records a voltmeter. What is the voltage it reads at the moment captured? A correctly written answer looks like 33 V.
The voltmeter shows 1.3 V
